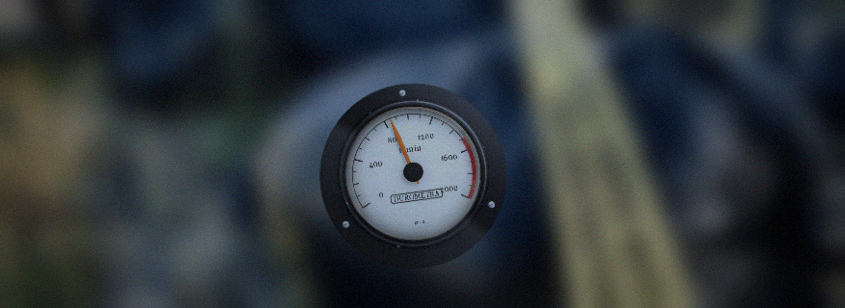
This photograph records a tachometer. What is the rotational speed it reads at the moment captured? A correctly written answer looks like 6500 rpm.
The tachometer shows 850 rpm
